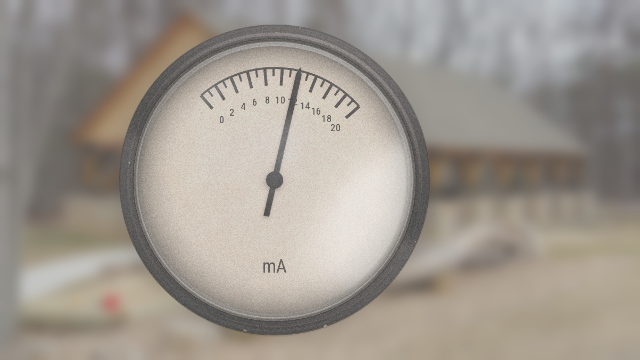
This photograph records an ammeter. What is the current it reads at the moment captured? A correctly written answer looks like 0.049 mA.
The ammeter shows 12 mA
